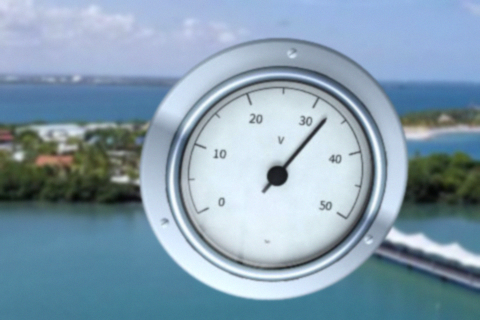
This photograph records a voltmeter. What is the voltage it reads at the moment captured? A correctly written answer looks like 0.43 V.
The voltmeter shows 32.5 V
